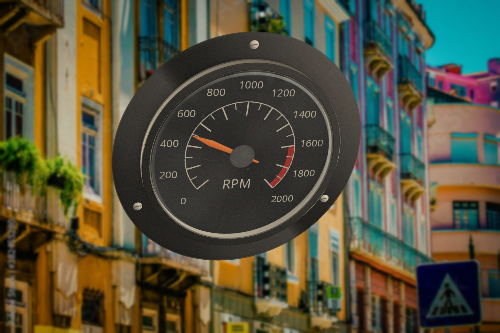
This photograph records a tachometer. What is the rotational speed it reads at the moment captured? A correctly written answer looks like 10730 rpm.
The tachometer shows 500 rpm
